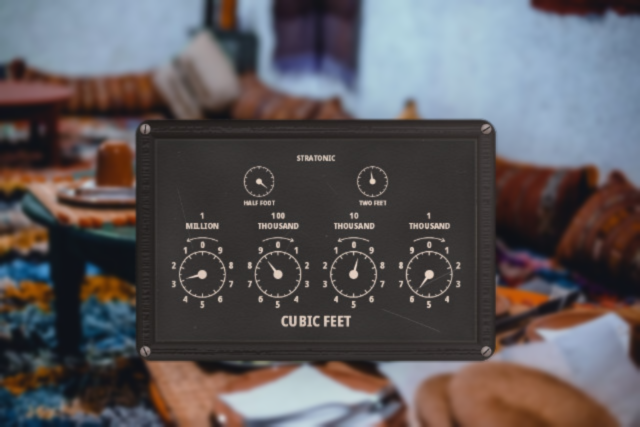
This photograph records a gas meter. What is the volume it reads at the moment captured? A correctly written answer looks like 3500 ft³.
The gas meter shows 289600 ft³
